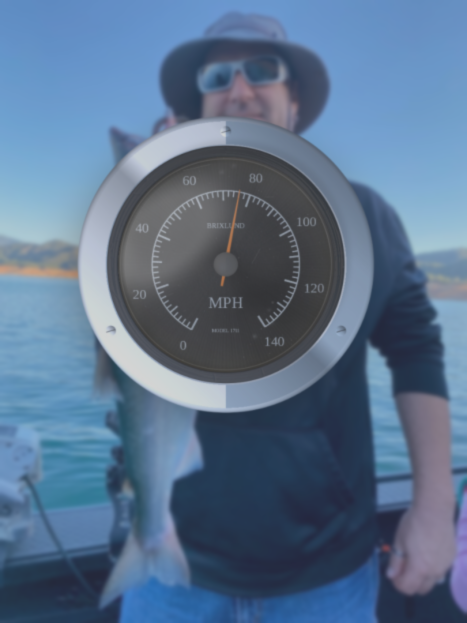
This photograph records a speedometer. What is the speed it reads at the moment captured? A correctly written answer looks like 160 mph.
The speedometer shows 76 mph
